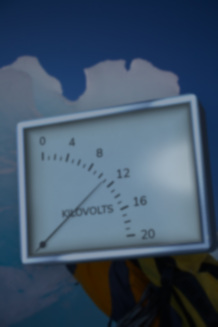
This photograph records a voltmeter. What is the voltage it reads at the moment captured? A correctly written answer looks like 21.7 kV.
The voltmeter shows 11 kV
